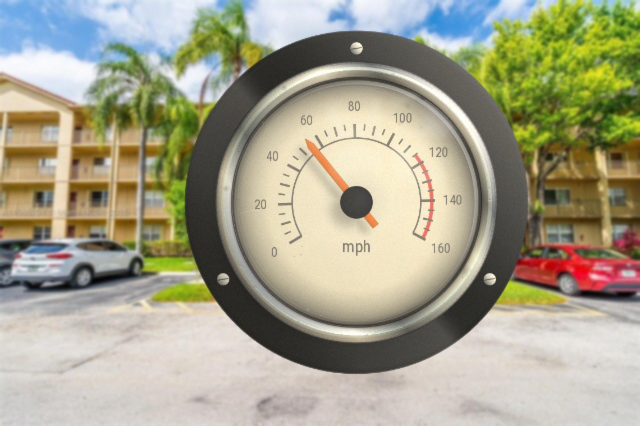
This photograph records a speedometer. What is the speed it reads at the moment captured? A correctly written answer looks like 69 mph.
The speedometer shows 55 mph
